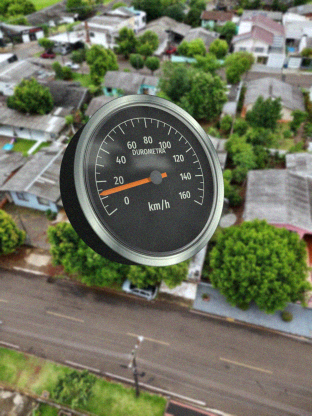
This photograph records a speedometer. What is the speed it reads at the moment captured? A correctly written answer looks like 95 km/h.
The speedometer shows 12.5 km/h
